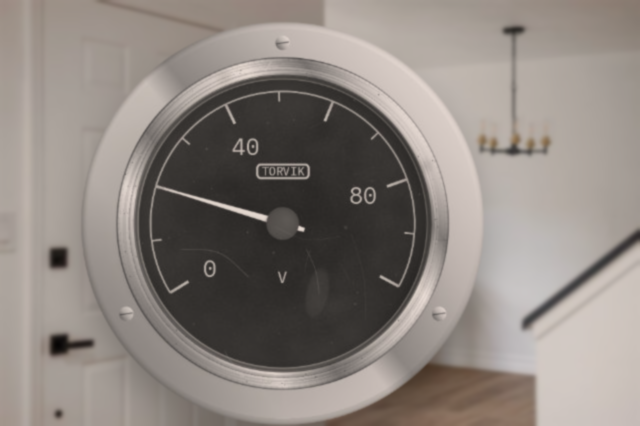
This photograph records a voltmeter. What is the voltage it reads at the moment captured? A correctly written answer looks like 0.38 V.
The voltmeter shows 20 V
